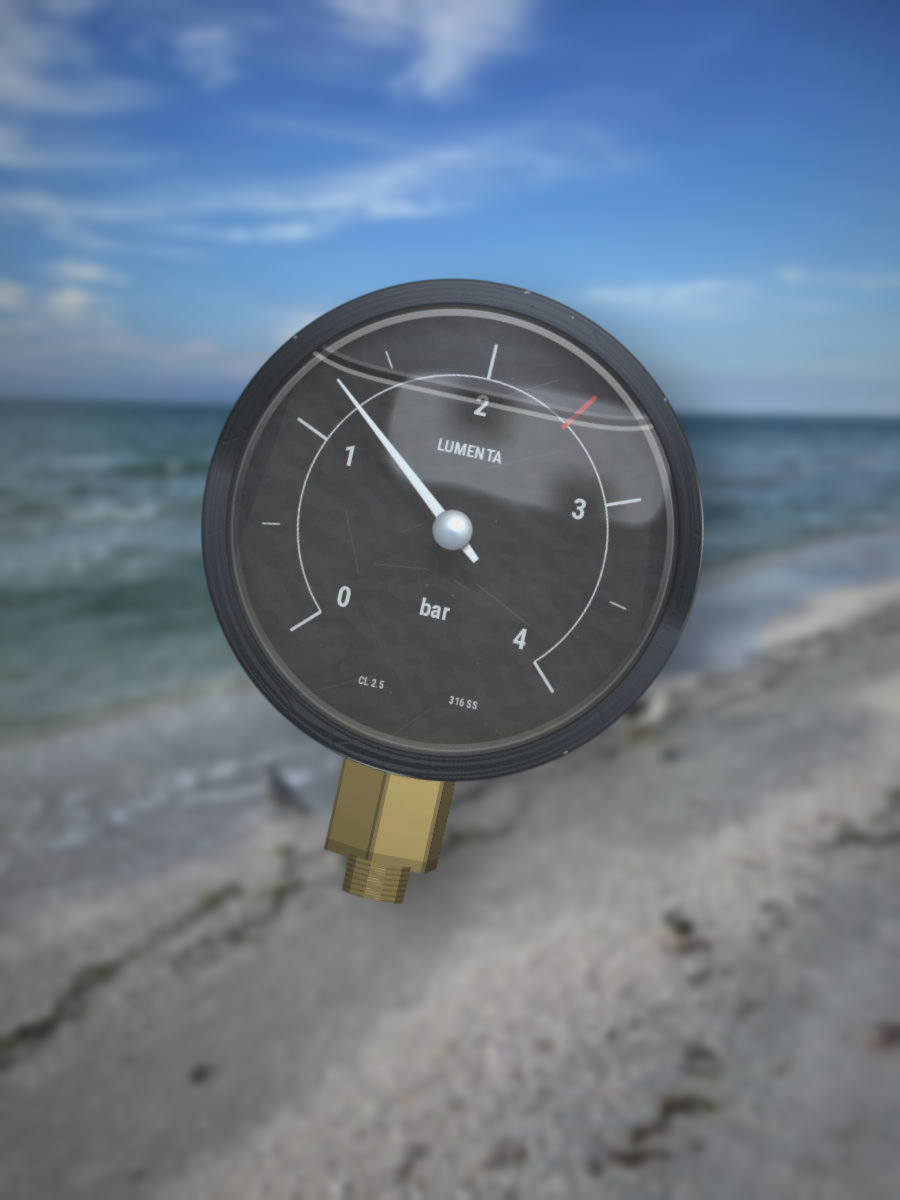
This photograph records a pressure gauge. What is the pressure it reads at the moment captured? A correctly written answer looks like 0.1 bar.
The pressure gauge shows 1.25 bar
